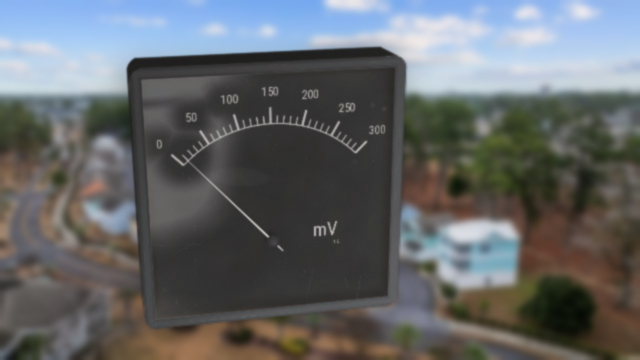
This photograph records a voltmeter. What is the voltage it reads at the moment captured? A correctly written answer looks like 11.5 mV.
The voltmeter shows 10 mV
